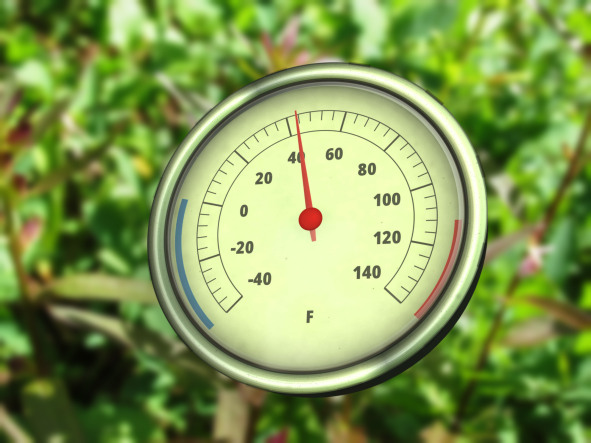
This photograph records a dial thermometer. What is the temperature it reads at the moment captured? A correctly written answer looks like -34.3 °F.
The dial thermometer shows 44 °F
